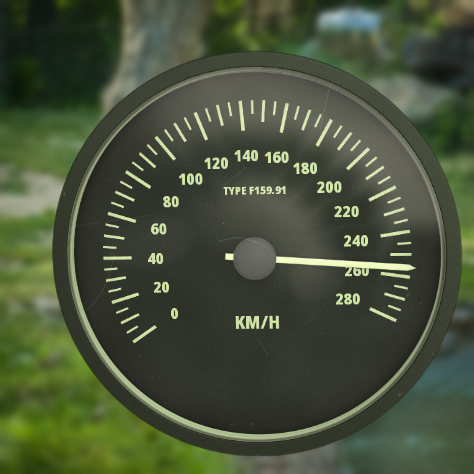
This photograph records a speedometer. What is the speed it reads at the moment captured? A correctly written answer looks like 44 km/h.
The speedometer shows 255 km/h
